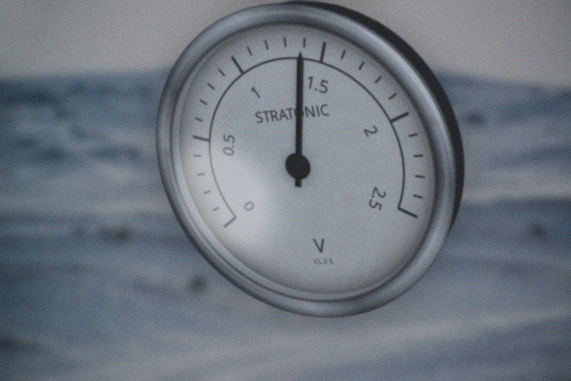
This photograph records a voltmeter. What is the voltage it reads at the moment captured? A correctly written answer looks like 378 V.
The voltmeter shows 1.4 V
